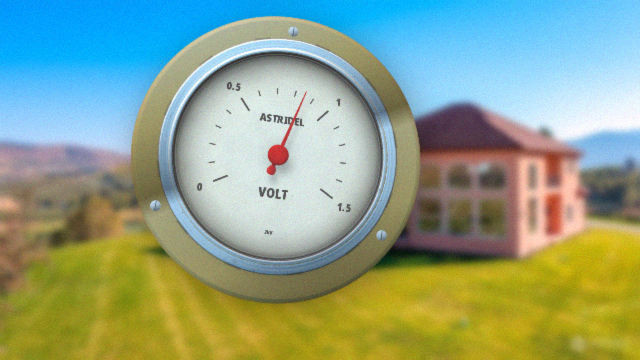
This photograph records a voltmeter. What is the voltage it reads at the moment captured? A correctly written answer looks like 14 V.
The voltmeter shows 0.85 V
